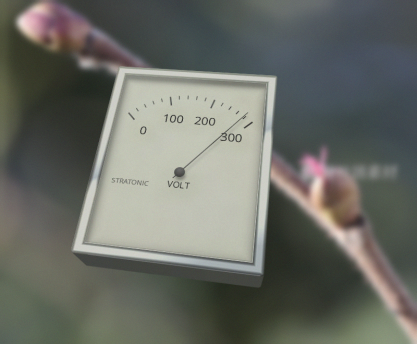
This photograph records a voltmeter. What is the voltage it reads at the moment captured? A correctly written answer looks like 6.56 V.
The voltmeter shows 280 V
